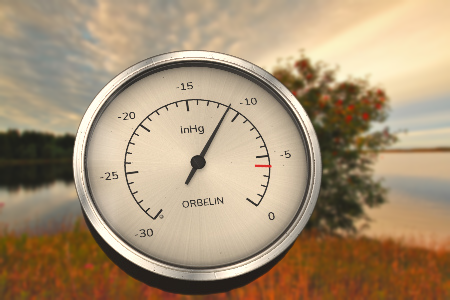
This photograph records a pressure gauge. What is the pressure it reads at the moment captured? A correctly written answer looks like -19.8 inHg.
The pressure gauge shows -11 inHg
